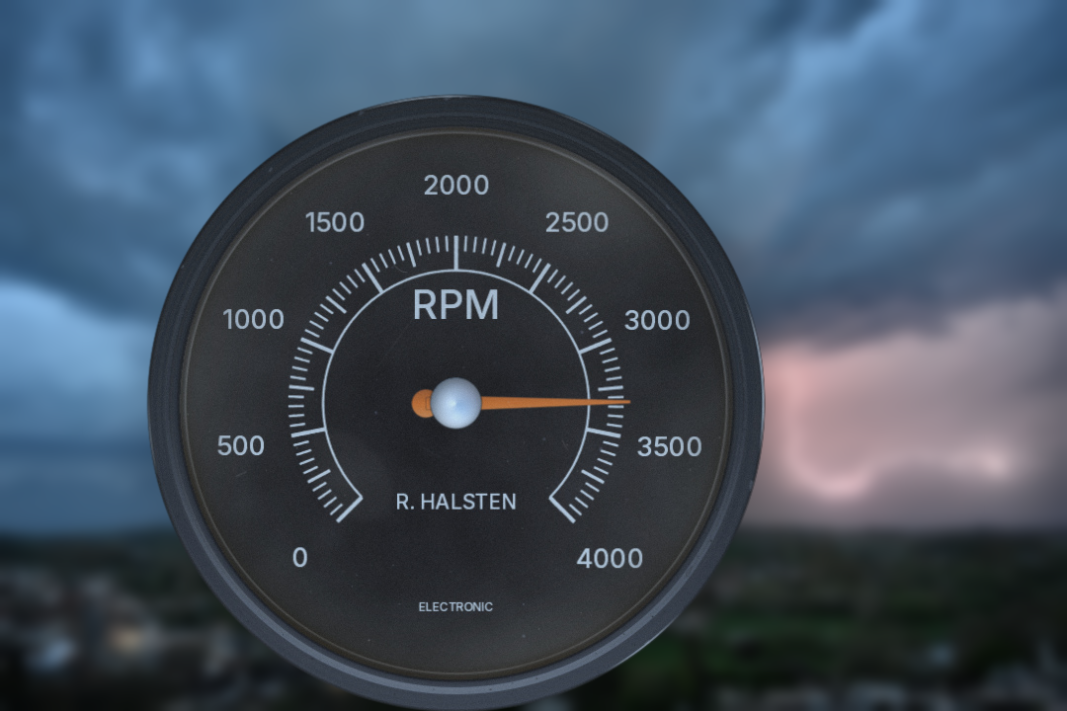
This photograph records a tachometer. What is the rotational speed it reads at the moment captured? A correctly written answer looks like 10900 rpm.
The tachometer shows 3325 rpm
